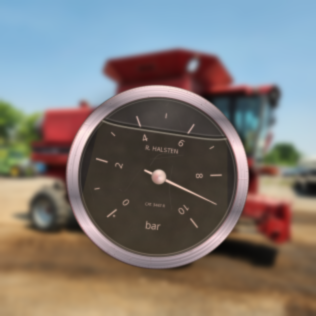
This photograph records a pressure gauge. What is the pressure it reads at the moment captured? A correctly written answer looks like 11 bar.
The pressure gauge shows 9 bar
